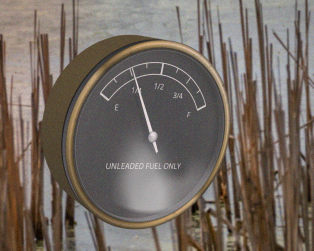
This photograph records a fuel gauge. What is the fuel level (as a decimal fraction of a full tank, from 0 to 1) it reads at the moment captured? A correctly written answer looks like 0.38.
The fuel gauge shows 0.25
